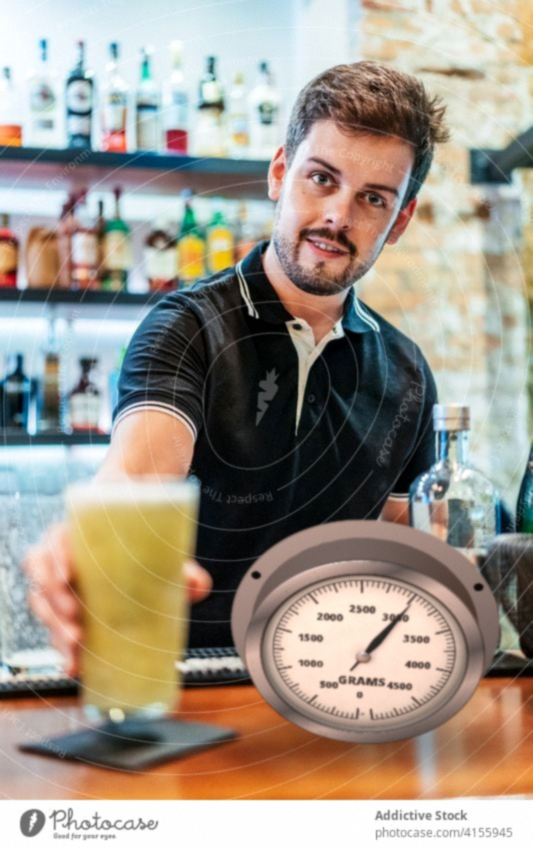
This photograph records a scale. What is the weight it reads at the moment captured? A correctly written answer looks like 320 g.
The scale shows 3000 g
